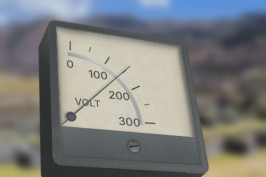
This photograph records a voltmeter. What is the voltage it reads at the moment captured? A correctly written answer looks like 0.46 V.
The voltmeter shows 150 V
